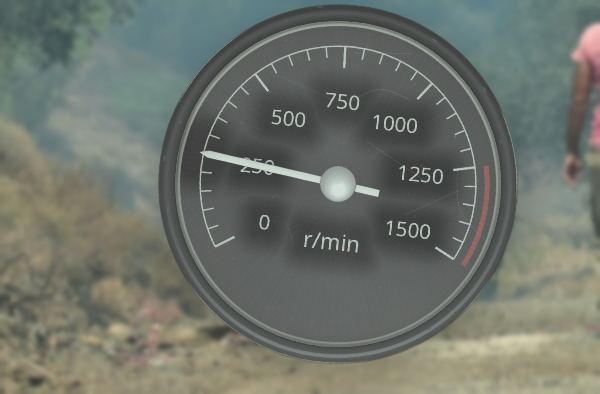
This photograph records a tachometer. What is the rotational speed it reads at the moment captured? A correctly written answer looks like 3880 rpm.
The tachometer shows 250 rpm
